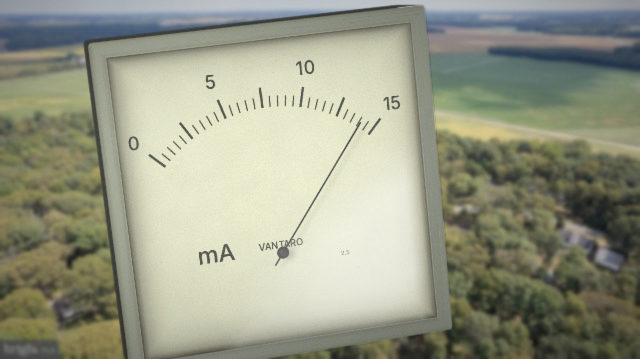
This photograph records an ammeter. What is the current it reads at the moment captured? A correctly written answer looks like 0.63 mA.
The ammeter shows 14 mA
